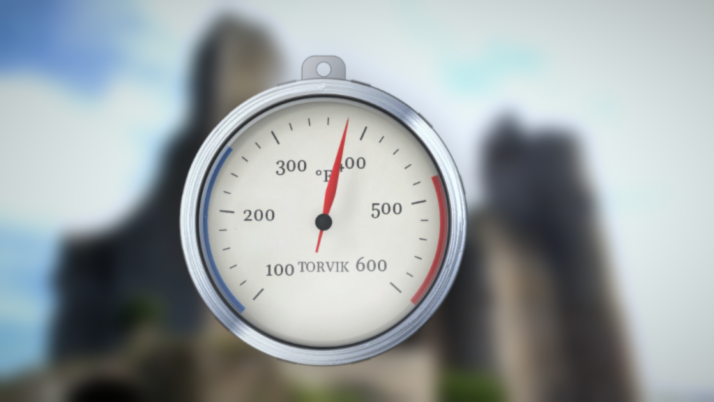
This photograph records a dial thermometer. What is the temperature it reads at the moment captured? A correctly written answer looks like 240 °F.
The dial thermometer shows 380 °F
